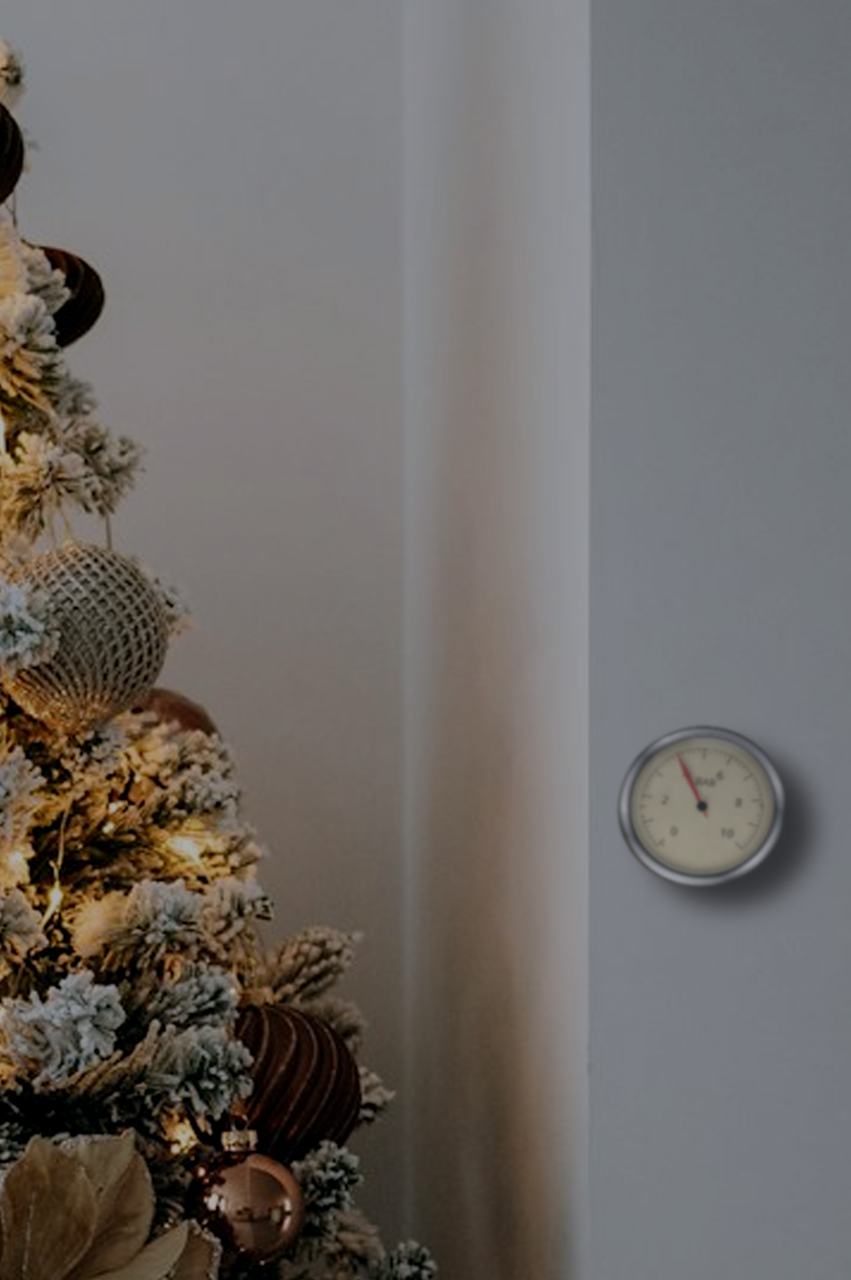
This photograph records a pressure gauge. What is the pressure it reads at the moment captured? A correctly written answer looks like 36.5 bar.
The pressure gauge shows 4 bar
